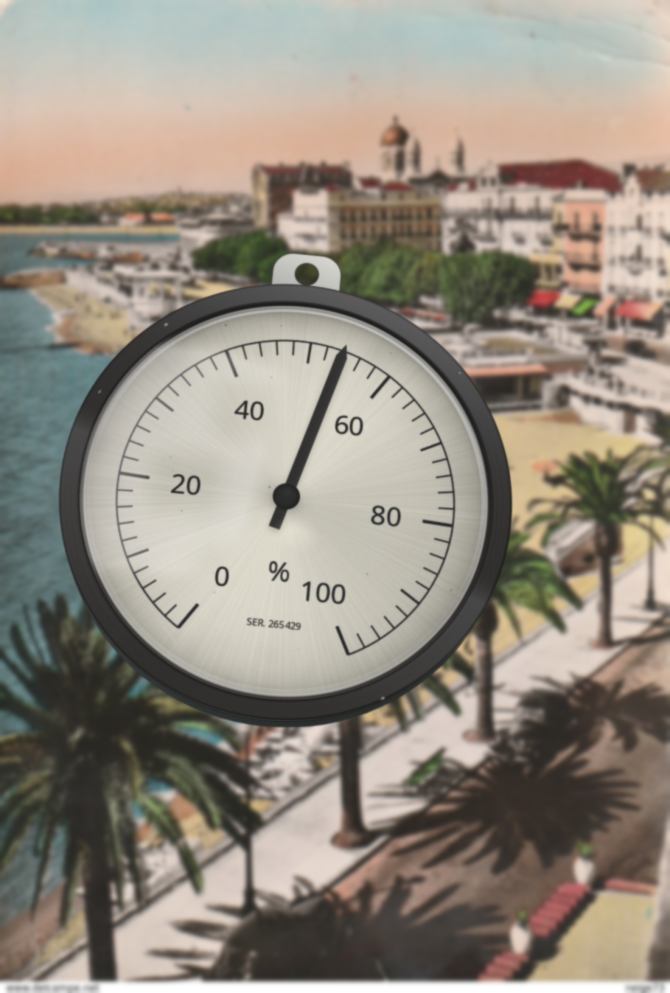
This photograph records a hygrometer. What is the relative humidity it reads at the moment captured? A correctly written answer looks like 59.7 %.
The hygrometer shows 54 %
